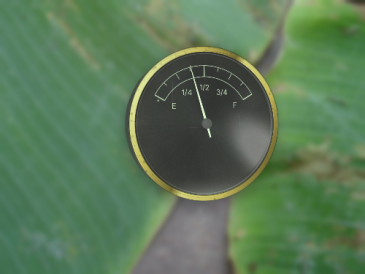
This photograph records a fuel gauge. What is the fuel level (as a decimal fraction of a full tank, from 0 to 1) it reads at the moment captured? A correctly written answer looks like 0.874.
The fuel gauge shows 0.375
